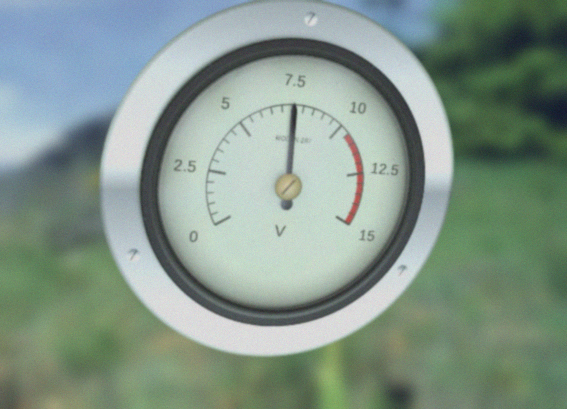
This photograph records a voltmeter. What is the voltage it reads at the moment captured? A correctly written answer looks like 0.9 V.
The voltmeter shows 7.5 V
